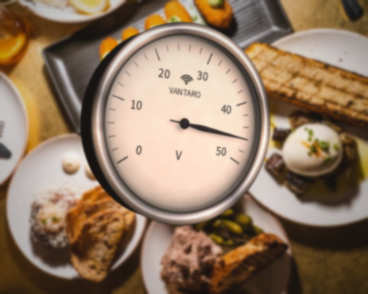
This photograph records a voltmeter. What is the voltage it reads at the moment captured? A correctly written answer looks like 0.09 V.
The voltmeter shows 46 V
